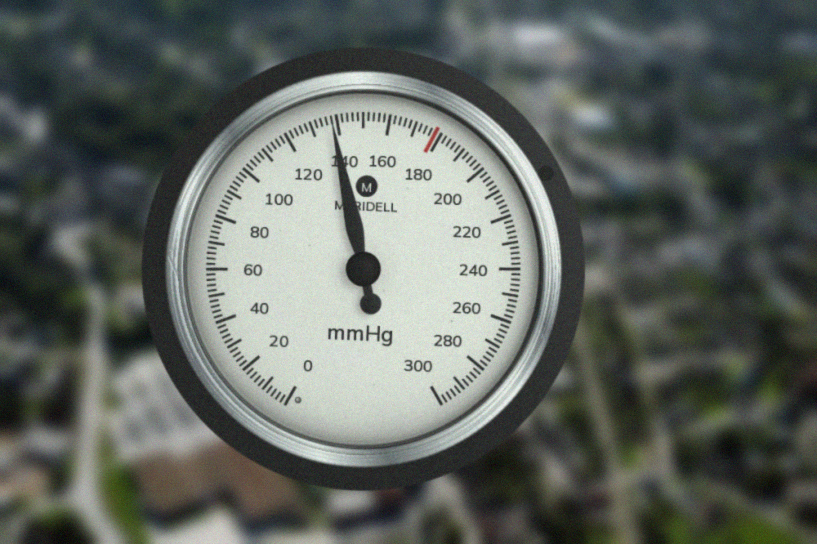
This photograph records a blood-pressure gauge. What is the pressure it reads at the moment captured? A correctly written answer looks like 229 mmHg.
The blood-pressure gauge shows 138 mmHg
